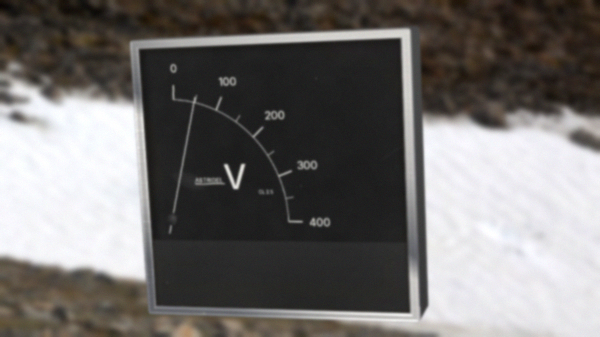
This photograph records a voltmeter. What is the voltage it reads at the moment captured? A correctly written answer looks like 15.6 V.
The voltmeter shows 50 V
